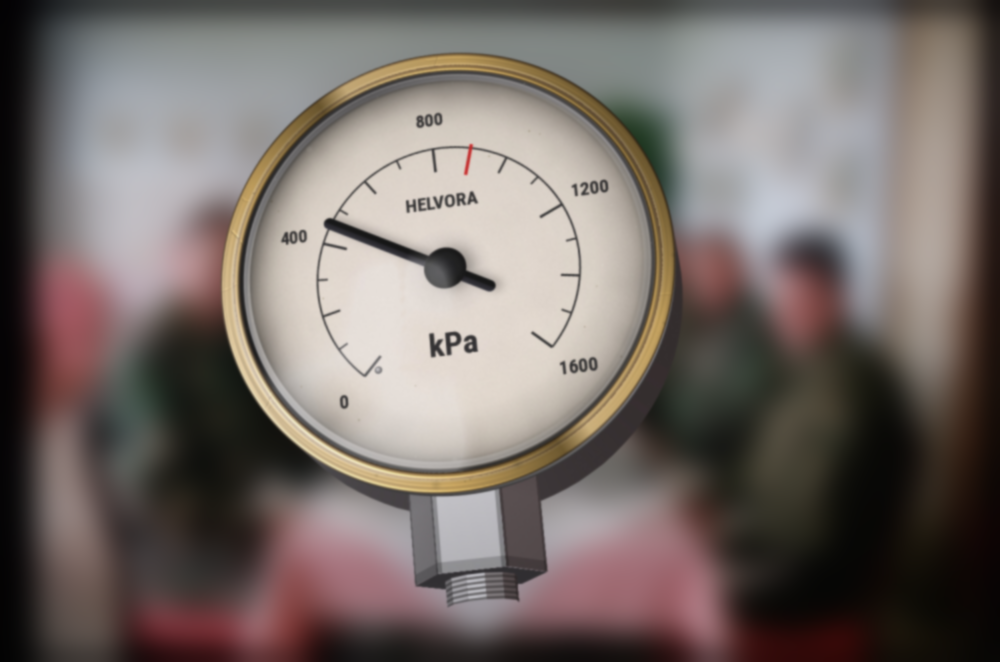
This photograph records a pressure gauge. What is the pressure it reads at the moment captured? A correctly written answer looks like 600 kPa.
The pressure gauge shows 450 kPa
